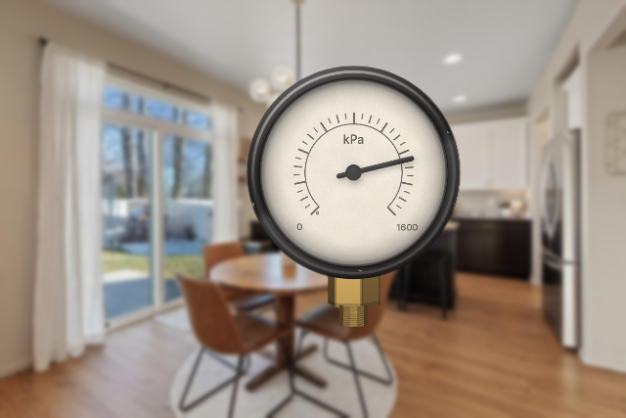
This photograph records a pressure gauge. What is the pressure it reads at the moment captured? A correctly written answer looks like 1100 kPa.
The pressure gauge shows 1250 kPa
